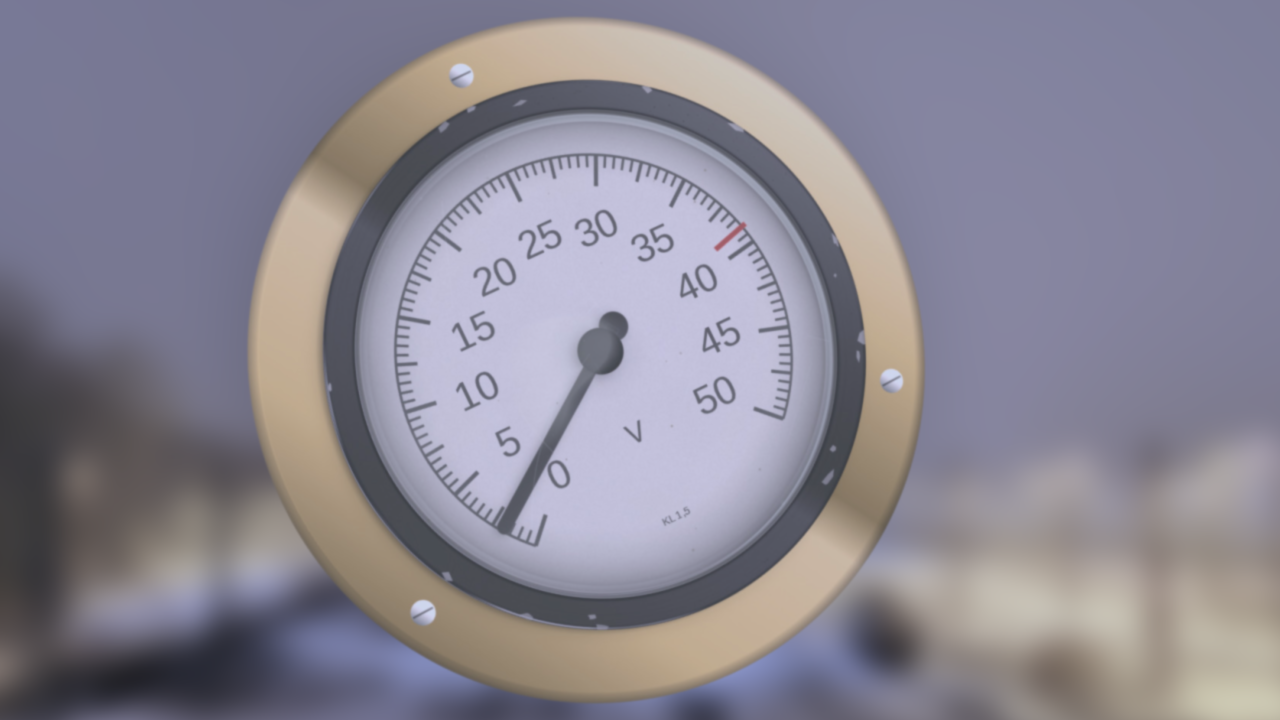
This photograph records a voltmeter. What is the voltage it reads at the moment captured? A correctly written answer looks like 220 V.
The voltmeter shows 2 V
